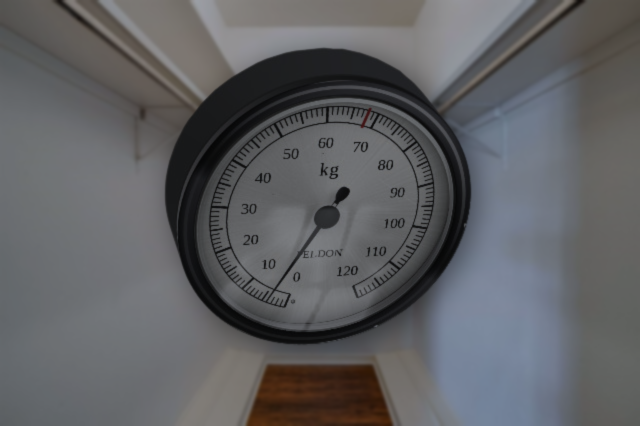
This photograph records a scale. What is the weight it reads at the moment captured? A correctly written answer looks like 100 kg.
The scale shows 5 kg
